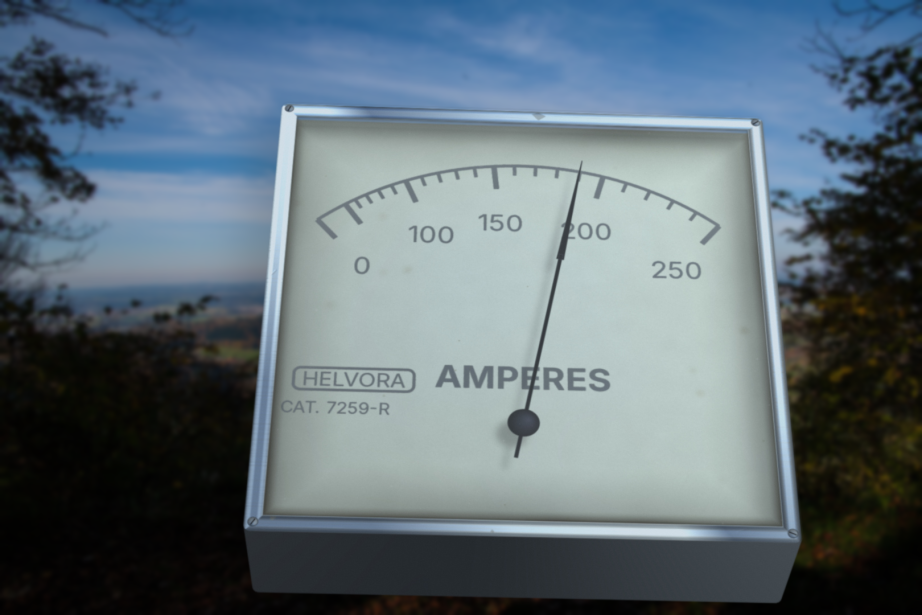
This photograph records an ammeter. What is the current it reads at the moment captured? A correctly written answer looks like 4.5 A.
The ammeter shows 190 A
